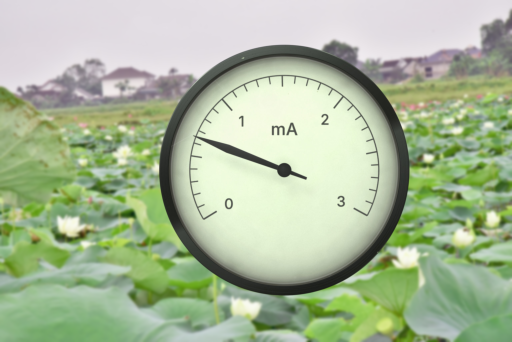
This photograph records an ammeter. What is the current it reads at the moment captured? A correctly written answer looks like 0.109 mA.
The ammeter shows 0.65 mA
